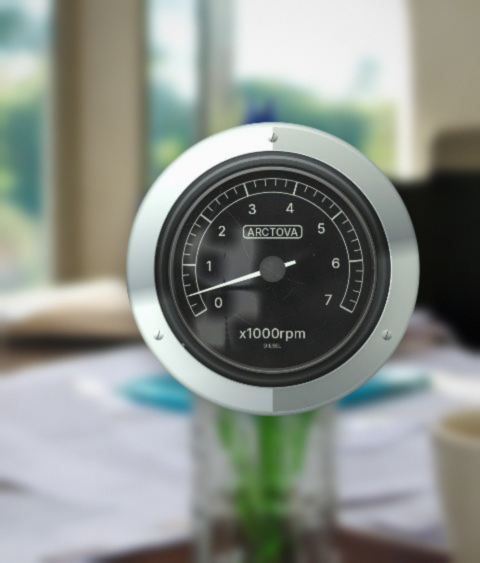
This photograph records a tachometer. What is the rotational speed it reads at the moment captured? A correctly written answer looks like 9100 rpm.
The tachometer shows 400 rpm
